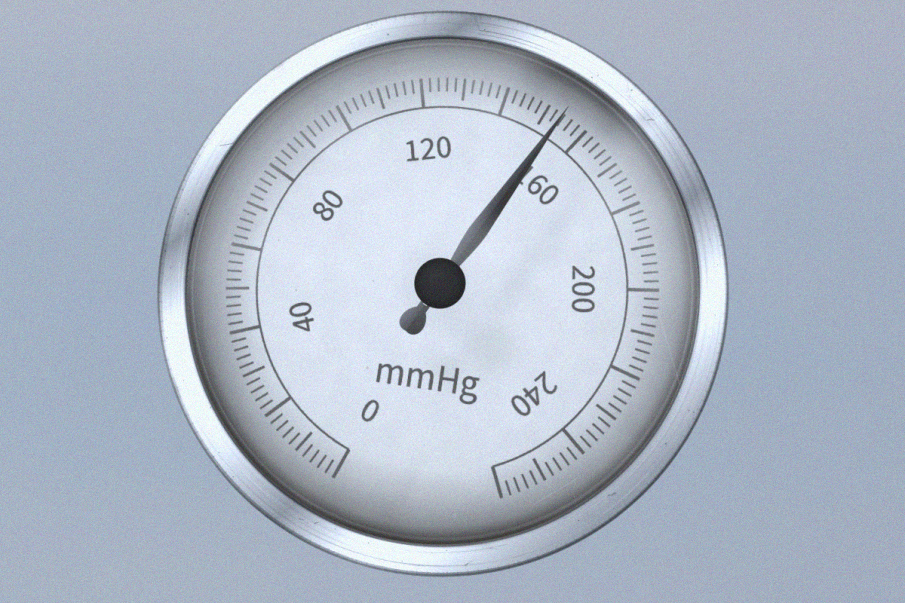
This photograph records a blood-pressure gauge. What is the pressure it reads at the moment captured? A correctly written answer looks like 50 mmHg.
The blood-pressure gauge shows 154 mmHg
